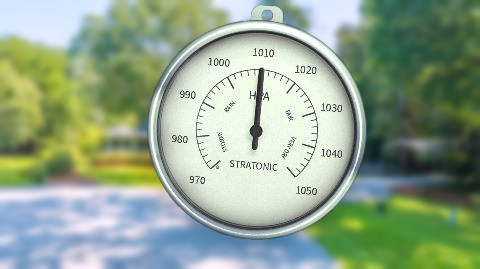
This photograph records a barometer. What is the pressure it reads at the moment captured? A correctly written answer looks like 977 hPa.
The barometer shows 1010 hPa
